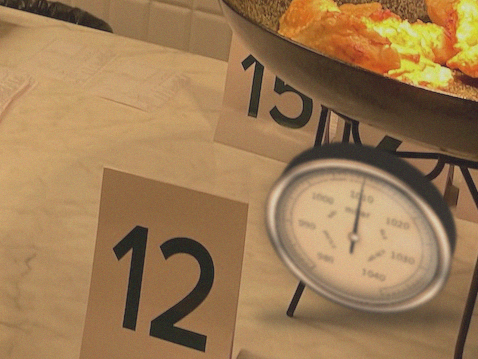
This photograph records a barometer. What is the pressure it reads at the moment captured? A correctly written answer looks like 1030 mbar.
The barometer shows 1010 mbar
